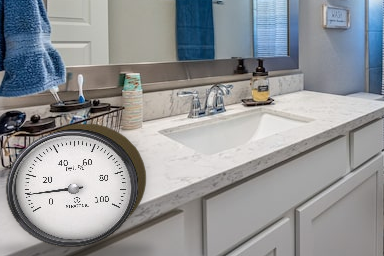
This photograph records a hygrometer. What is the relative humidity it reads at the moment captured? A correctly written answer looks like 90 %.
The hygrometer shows 10 %
